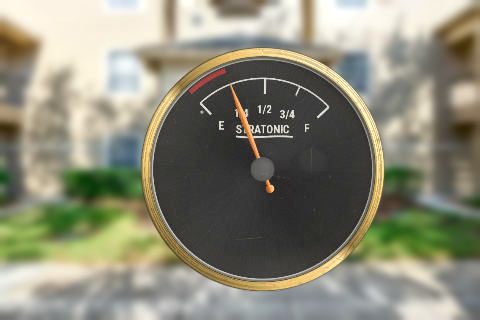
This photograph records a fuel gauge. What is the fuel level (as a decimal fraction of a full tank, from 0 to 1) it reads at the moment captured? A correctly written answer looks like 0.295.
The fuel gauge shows 0.25
